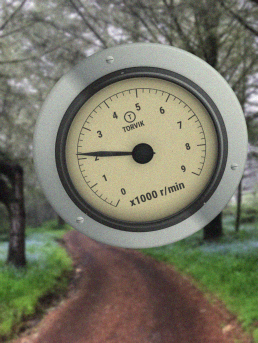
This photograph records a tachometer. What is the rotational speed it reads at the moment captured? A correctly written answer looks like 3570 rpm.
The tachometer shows 2200 rpm
